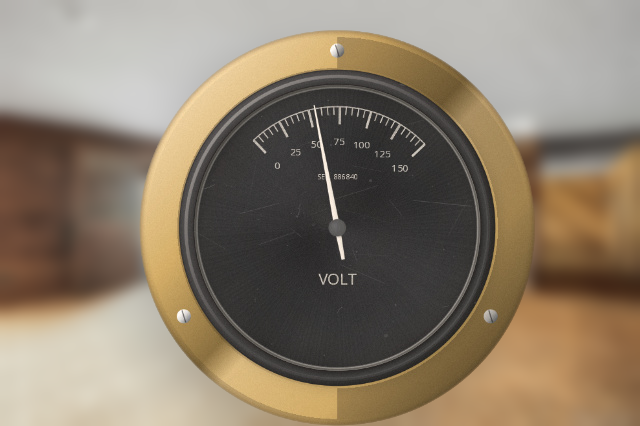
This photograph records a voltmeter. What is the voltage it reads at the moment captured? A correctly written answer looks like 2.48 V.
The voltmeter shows 55 V
